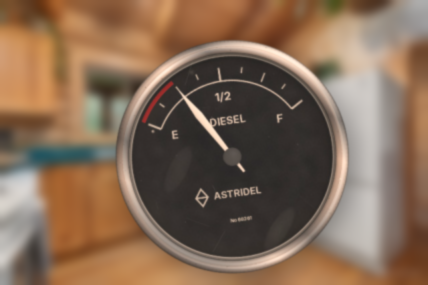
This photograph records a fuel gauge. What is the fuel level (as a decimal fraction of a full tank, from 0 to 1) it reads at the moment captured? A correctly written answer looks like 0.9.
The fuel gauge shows 0.25
